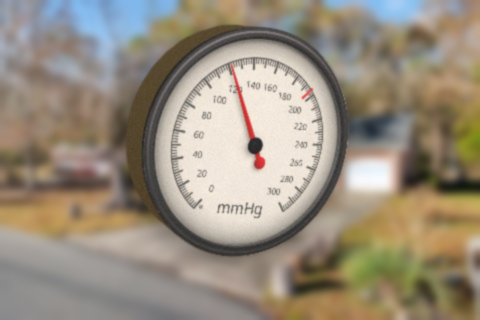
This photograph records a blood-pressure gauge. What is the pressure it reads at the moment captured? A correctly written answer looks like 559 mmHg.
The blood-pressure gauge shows 120 mmHg
